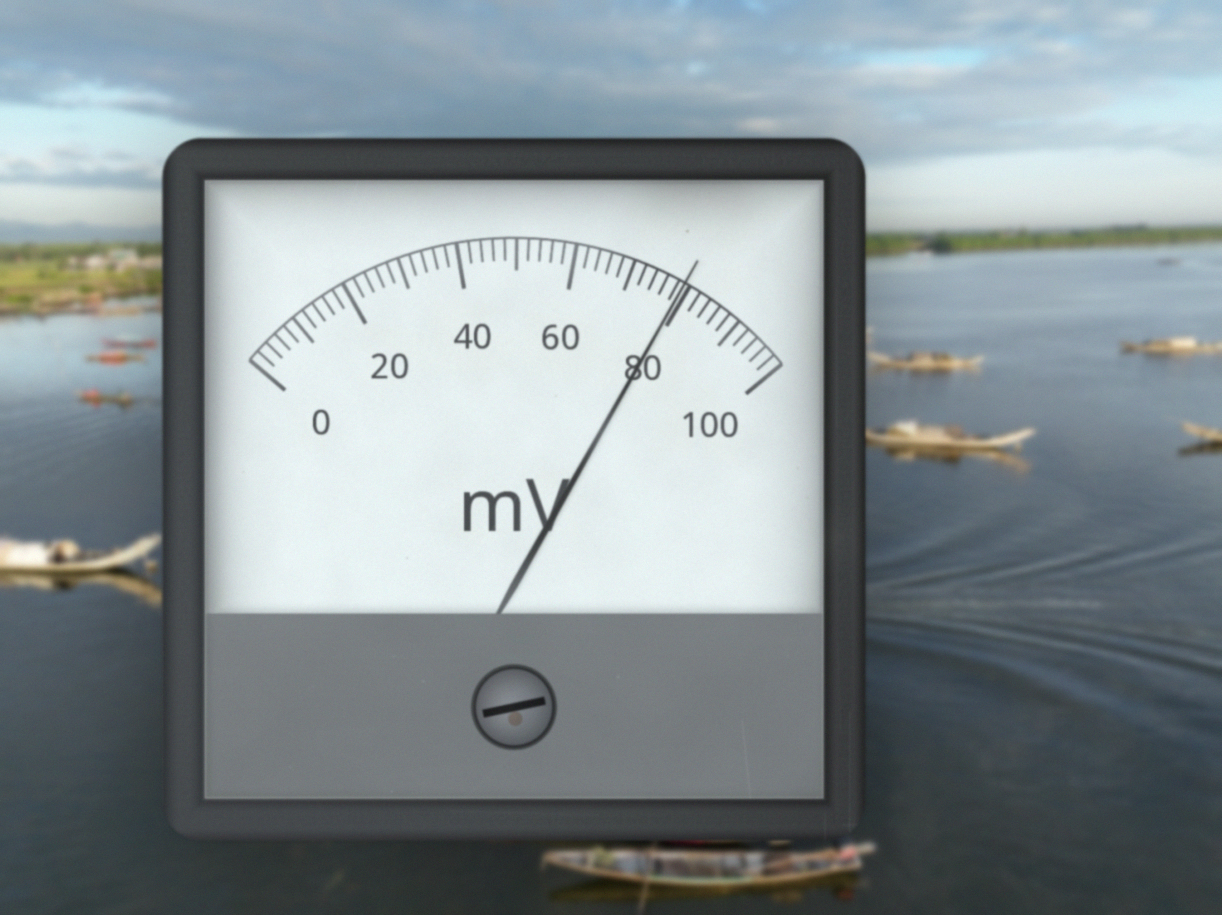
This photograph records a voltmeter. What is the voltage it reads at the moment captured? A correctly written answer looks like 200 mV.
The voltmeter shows 79 mV
